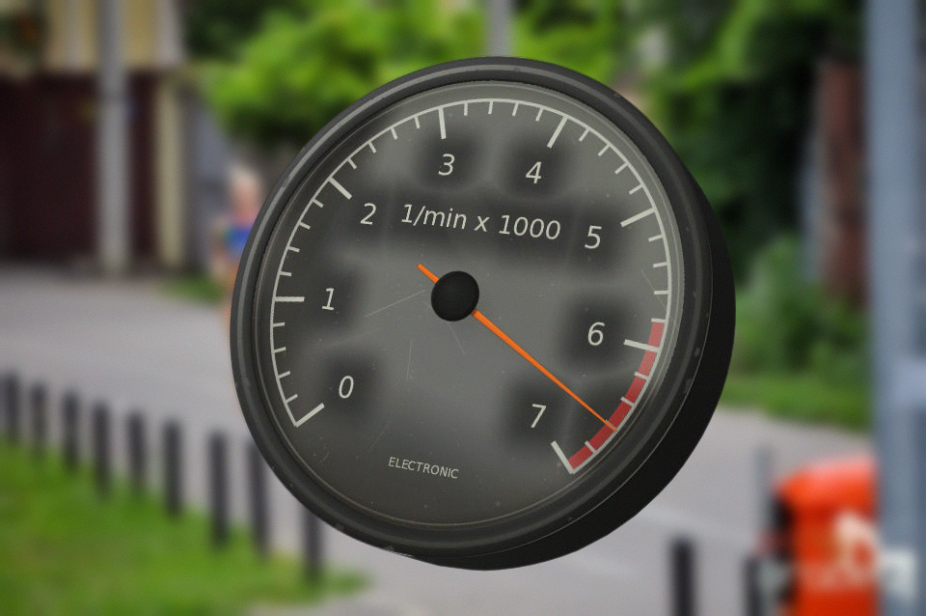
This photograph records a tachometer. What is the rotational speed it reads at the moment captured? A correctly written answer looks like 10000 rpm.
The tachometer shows 6600 rpm
